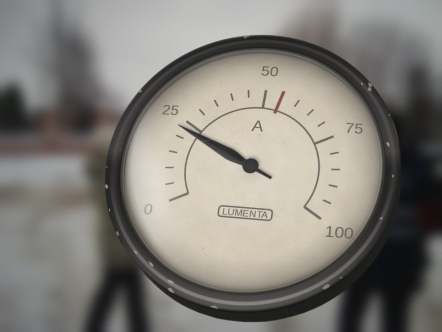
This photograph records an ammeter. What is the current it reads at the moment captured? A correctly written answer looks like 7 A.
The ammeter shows 22.5 A
